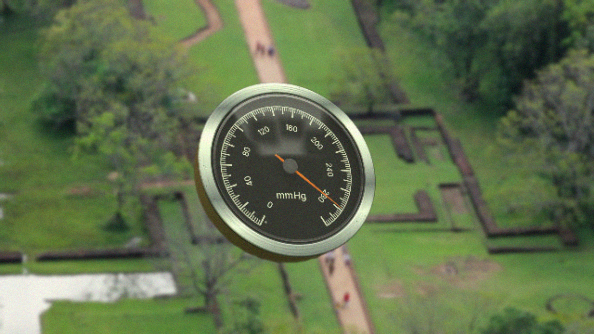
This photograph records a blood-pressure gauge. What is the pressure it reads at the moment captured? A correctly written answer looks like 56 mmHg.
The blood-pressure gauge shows 280 mmHg
